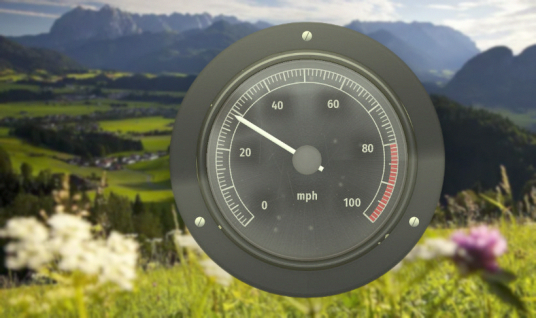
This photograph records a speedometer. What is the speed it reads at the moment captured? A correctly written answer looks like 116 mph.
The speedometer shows 29 mph
